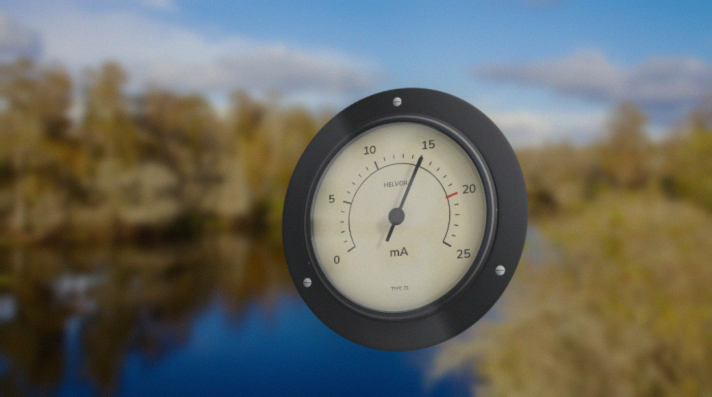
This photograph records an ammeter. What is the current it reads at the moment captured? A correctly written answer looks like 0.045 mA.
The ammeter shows 15 mA
